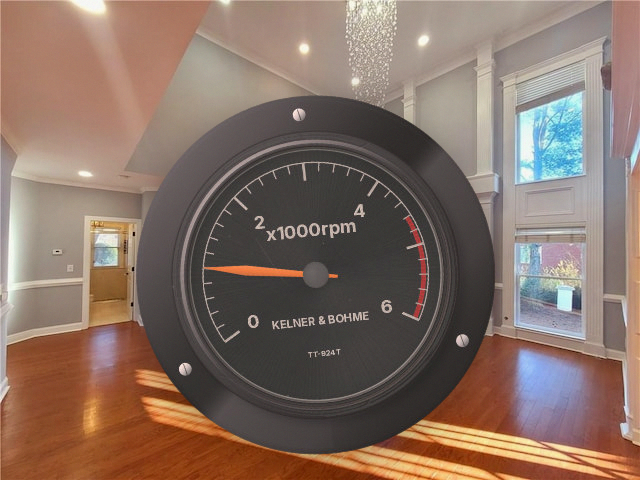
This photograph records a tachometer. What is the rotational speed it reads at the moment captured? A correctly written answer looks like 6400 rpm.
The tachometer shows 1000 rpm
